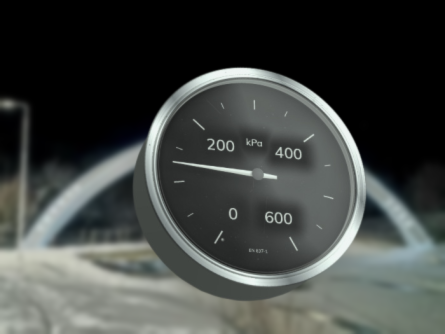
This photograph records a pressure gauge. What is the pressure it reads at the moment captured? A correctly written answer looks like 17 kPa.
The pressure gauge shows 125 kPa
